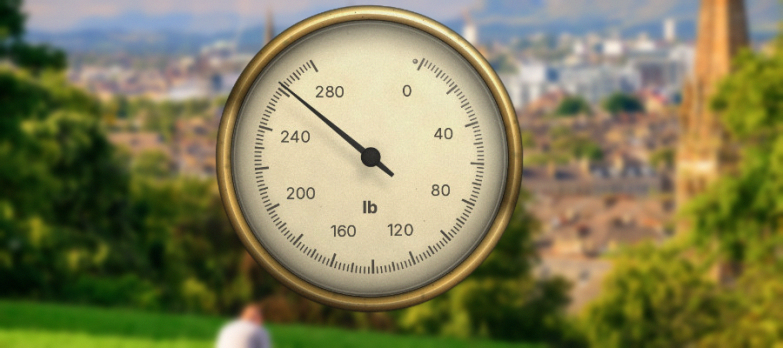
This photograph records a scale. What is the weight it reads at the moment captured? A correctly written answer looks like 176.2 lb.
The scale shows 262 lb
